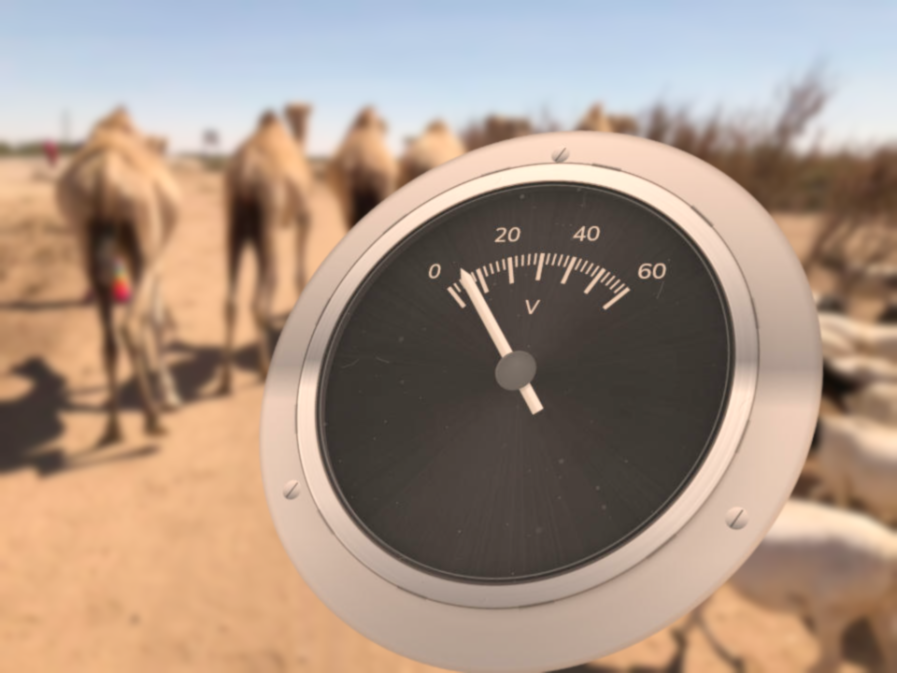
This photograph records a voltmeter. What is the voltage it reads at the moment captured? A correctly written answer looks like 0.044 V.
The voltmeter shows 6 V
